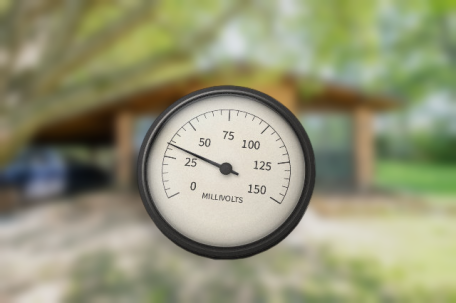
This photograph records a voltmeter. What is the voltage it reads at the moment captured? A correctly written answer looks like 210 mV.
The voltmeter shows 32.5 mV
